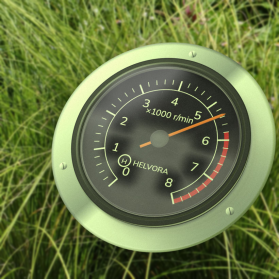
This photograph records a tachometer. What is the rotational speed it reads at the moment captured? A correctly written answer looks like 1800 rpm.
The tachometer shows 5400 rpm
